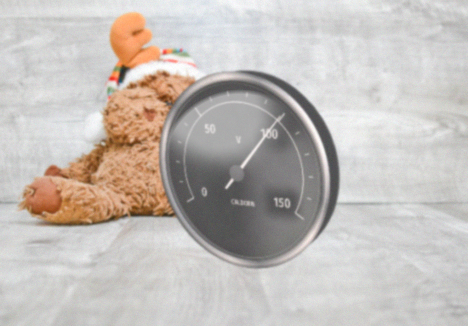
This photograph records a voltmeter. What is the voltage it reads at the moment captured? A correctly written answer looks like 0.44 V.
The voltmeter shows 100 V
